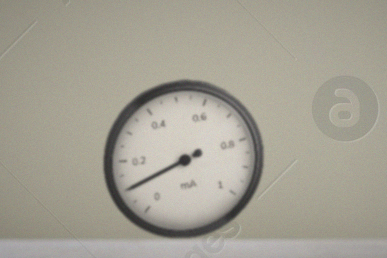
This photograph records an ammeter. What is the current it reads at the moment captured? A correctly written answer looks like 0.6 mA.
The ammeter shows 0.1 mA
